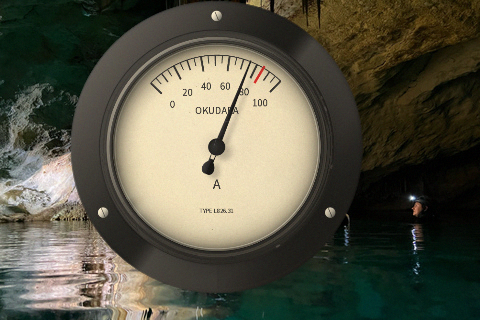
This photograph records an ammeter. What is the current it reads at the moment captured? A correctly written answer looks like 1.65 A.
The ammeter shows 75 A
